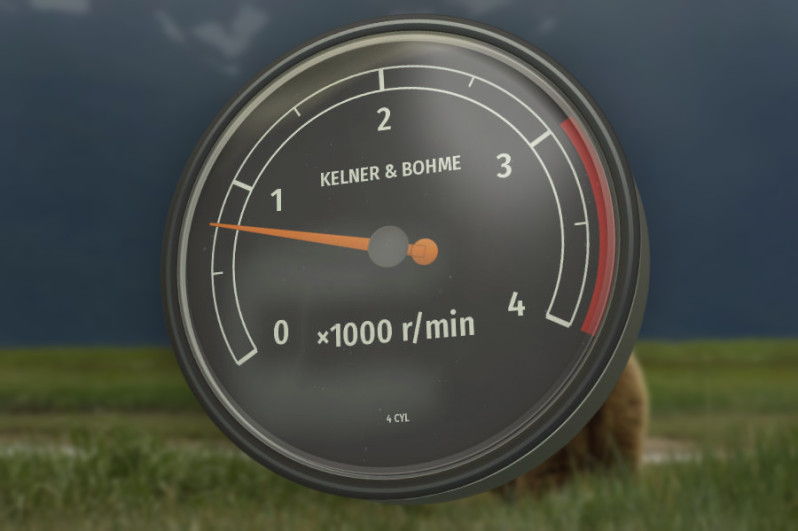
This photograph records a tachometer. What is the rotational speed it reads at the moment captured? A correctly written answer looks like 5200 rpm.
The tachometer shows 750 rpm
